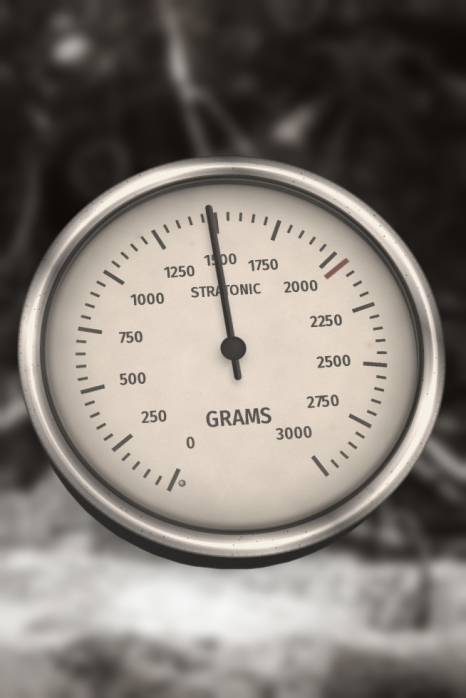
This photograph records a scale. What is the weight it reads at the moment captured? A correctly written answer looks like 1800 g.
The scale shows 1475 g
